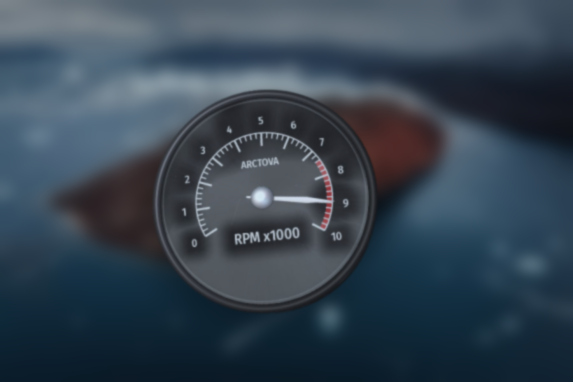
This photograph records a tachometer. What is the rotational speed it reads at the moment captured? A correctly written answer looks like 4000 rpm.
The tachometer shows 9000 rpm
